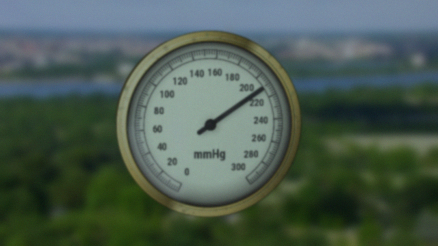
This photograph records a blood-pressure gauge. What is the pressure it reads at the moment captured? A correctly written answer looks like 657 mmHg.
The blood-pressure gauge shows 210 mmHg
